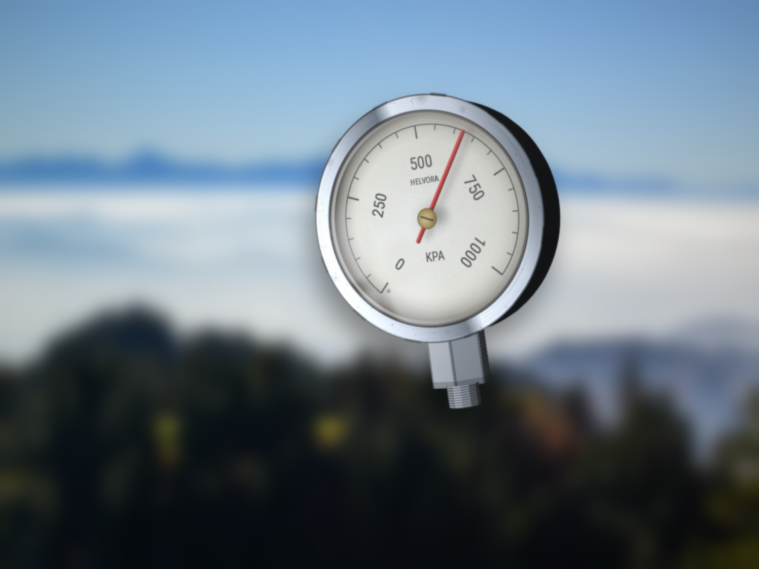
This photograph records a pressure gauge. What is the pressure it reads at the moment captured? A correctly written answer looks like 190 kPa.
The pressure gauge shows 625 kPa
